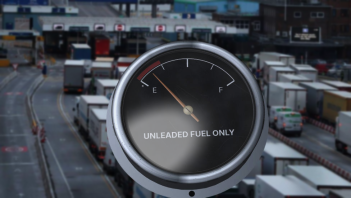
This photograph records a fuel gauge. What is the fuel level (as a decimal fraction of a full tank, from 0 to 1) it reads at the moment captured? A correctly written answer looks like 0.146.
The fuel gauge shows 0.125
